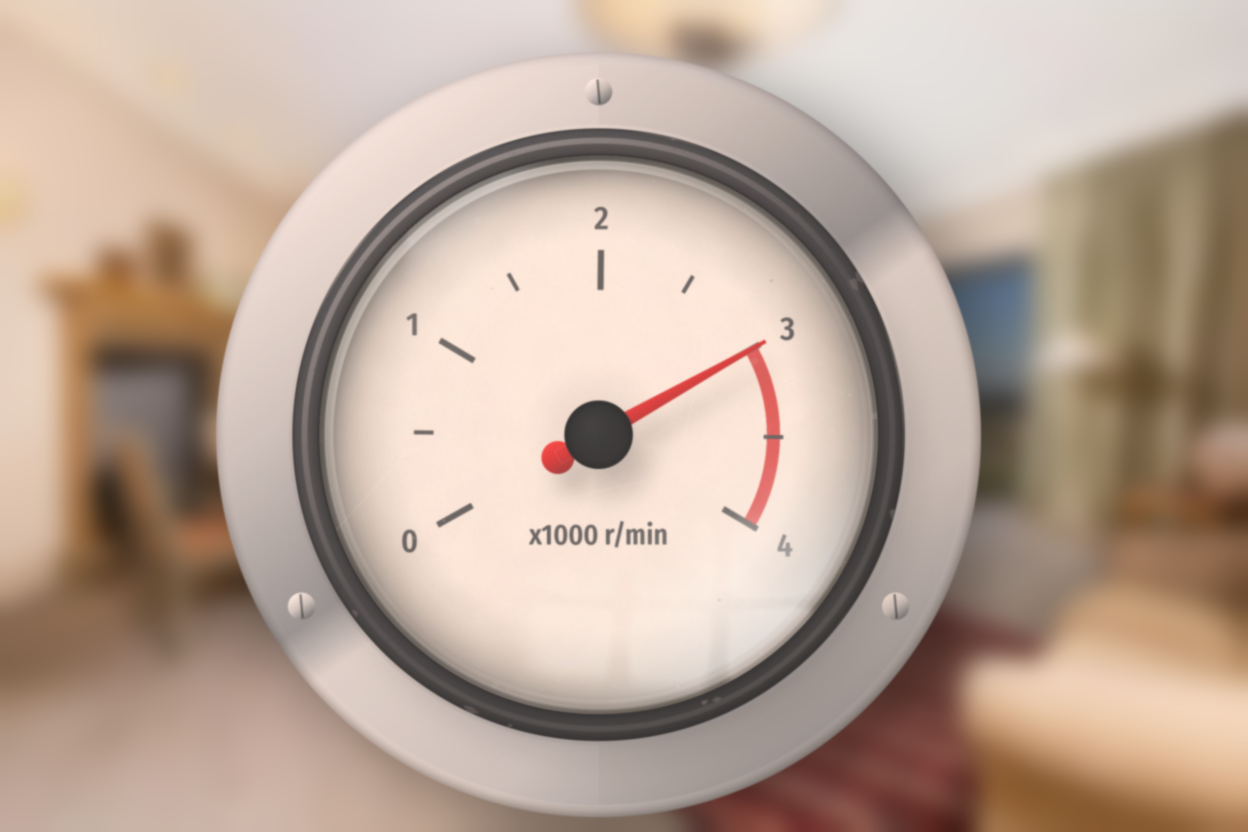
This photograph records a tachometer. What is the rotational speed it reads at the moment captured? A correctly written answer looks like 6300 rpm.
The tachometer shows 3000 rpm
